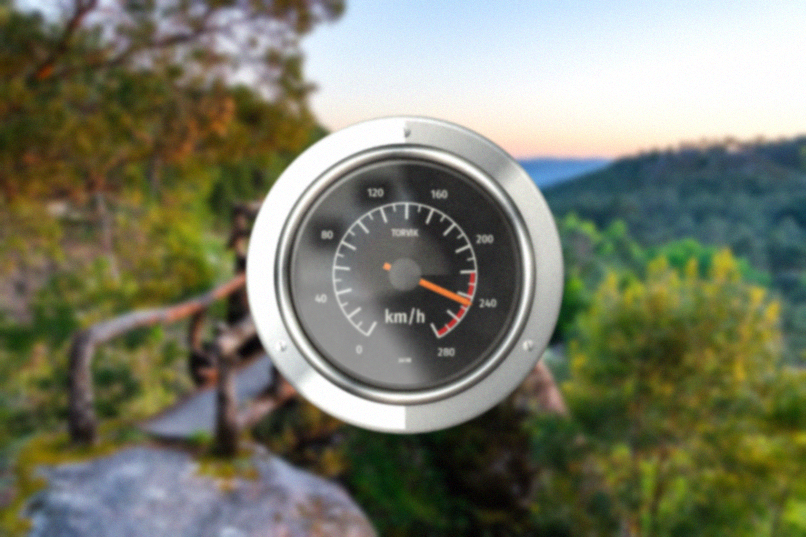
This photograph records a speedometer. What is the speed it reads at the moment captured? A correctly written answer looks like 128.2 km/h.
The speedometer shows 245 km/h
